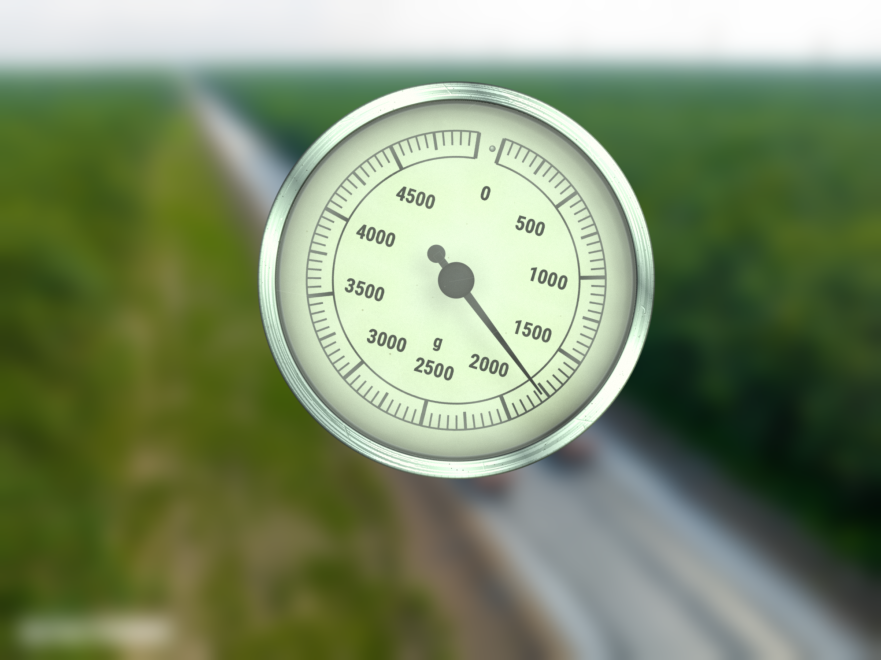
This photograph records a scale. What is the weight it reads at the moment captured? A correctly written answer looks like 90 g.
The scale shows 1775 g
